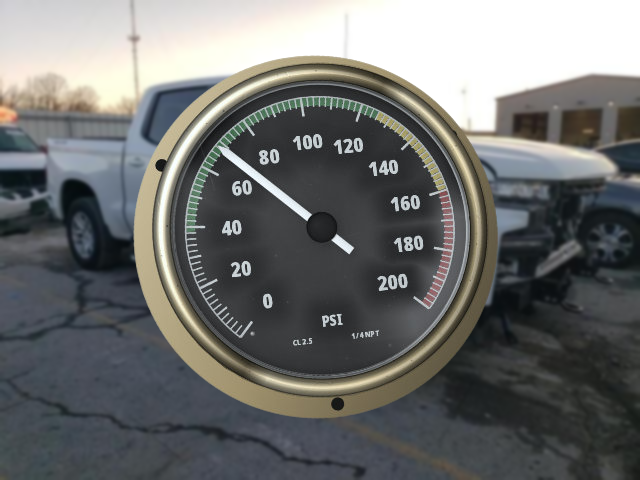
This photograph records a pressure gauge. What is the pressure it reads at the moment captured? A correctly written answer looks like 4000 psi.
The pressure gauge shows 68 psi
